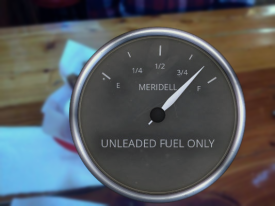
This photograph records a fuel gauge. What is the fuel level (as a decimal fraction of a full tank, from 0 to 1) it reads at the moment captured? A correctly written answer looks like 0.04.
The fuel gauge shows 0.875
